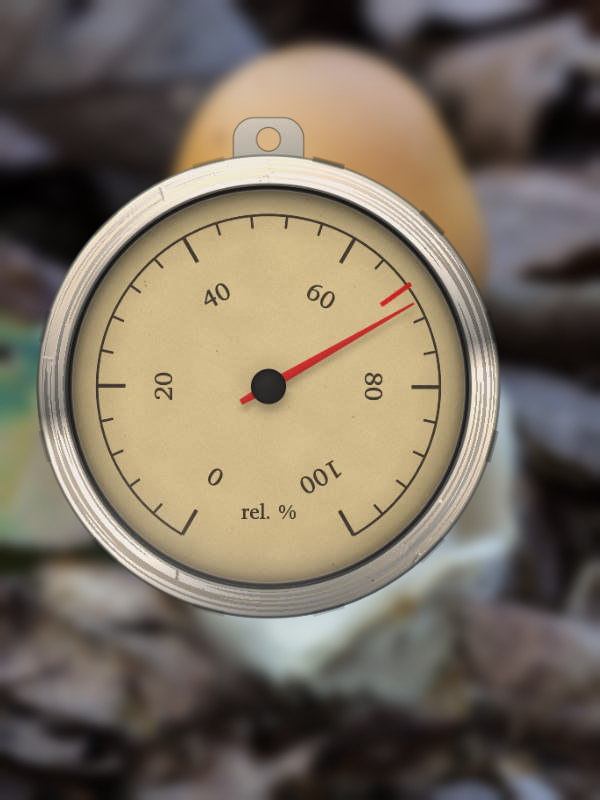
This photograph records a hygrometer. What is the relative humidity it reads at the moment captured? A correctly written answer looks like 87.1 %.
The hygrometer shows 70 %
